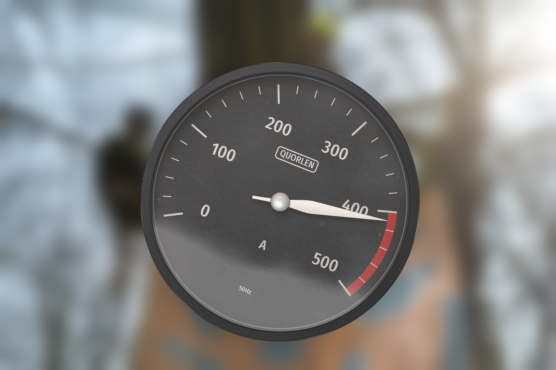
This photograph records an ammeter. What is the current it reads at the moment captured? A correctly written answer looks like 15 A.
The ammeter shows 410 A
